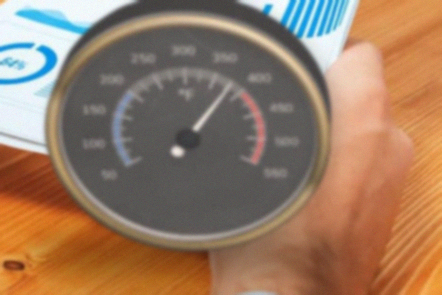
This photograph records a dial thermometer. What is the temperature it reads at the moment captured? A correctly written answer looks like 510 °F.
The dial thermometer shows 375 °F
